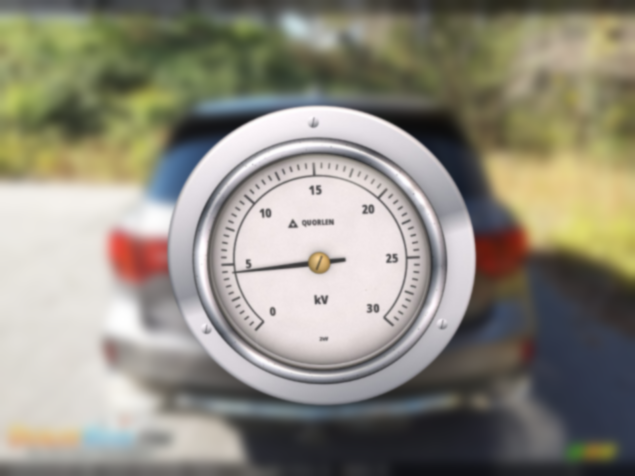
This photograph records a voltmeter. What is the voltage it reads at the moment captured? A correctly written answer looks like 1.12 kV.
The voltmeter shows 4.5 kV
